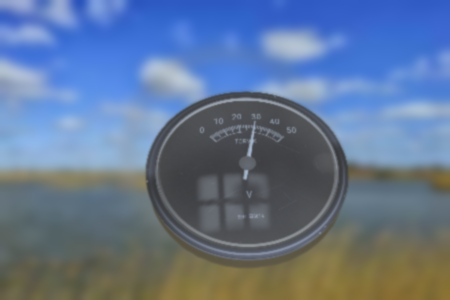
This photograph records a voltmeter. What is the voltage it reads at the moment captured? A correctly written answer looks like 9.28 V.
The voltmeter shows 30 V
